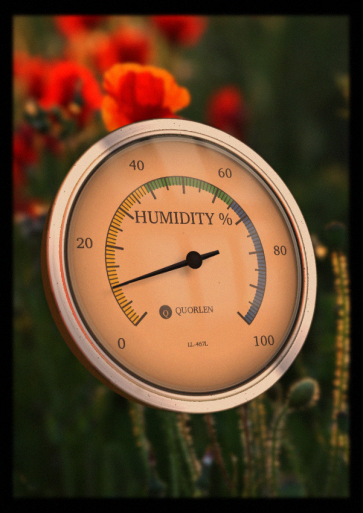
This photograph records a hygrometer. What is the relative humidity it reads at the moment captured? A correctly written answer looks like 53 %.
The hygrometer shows 10 %
